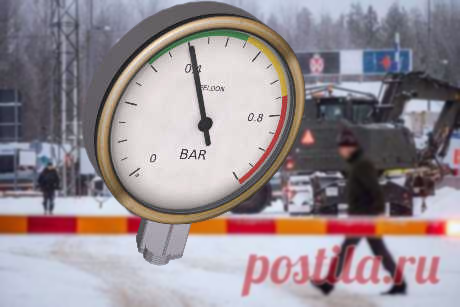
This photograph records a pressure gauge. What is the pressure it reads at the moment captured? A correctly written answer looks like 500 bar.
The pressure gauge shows 0.4 bar
